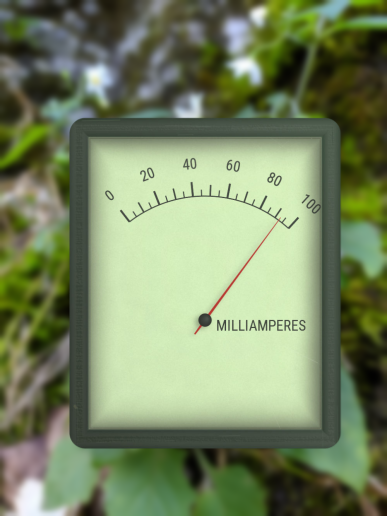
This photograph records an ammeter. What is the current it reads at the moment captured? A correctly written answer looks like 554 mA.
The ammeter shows 92.5 mA
